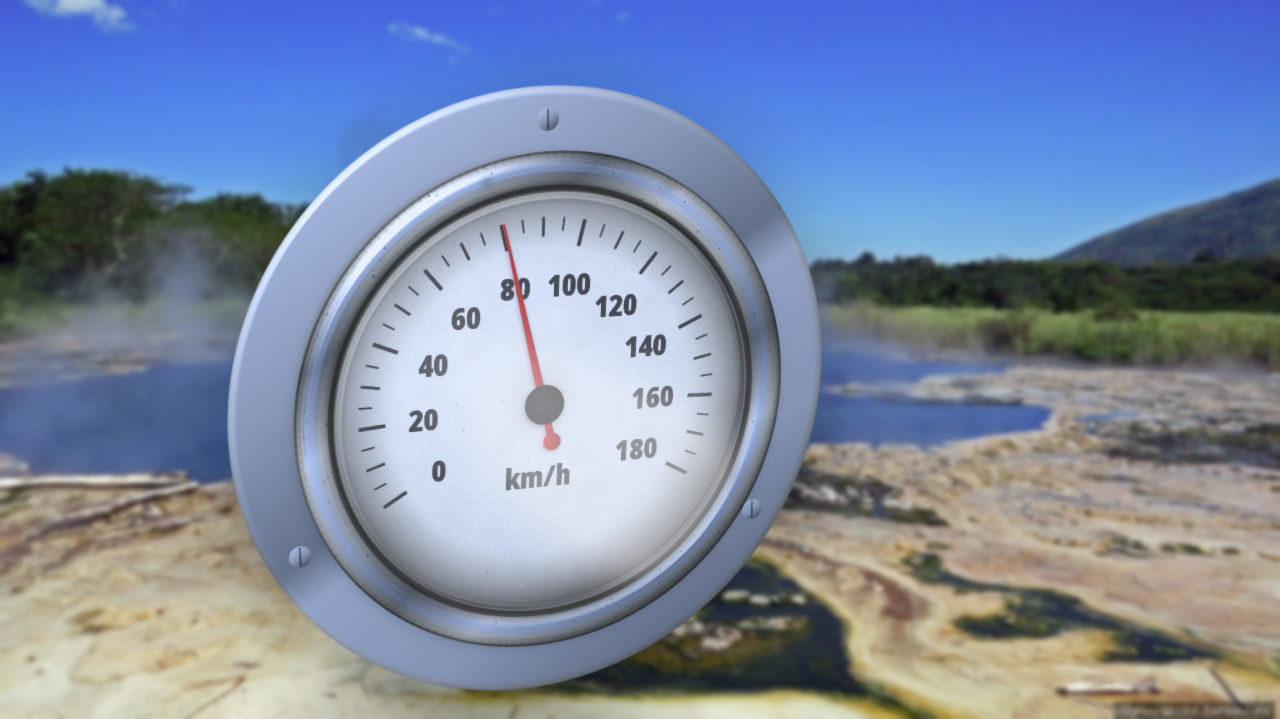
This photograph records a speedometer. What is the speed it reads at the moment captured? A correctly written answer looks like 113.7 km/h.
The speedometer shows 80 km/h
